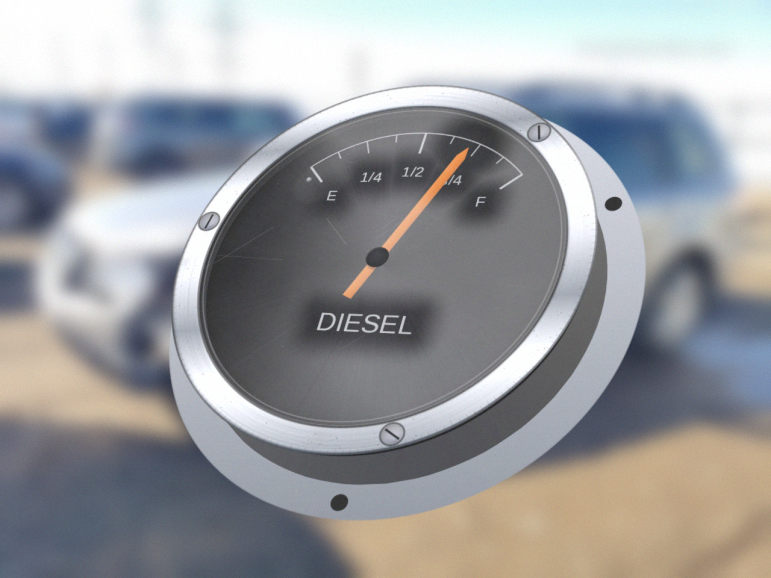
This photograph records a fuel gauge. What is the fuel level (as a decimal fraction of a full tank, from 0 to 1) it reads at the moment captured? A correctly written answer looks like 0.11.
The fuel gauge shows 0.75
